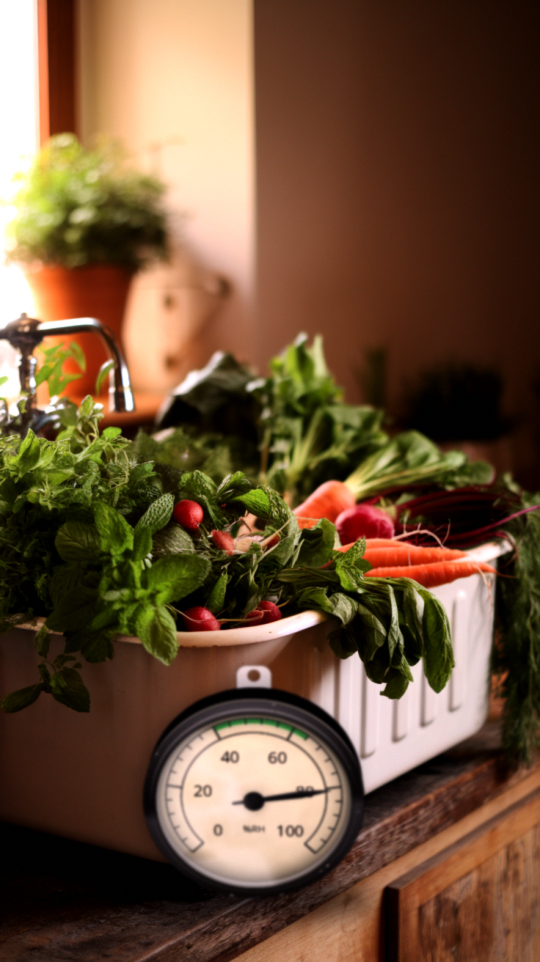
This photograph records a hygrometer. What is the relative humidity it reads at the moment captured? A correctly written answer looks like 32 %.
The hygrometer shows 80 %
